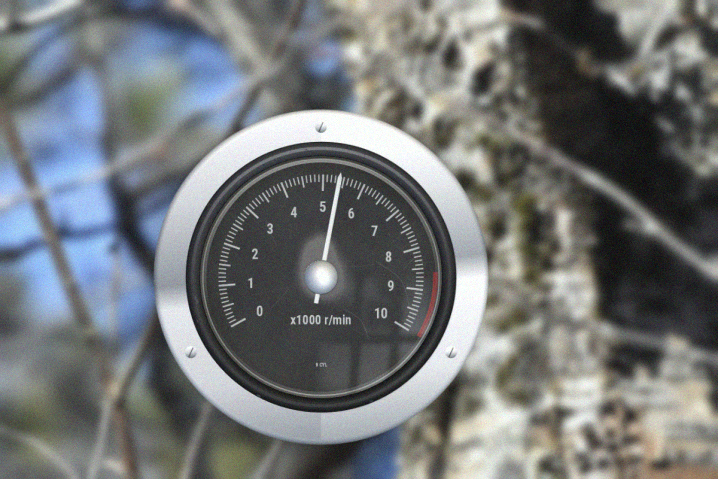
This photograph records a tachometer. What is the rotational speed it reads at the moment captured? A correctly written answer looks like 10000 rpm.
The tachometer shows 5400 rpm
